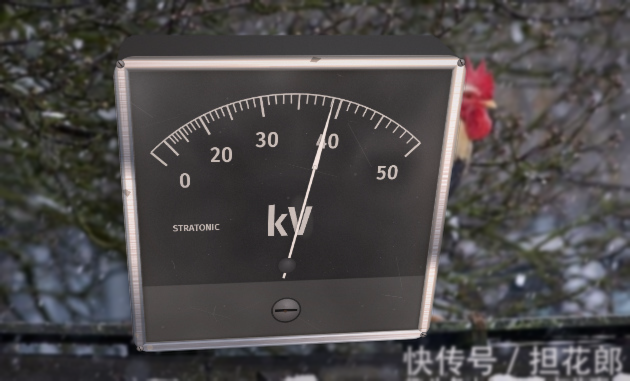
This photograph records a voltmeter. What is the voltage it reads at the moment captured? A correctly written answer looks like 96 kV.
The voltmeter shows 39 kV
